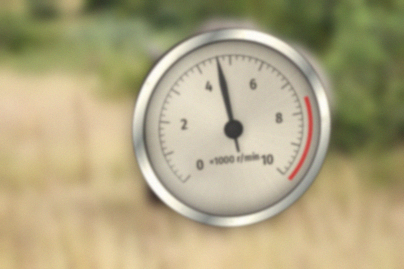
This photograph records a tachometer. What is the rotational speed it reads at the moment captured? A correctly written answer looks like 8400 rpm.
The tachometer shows 4600 rpm
